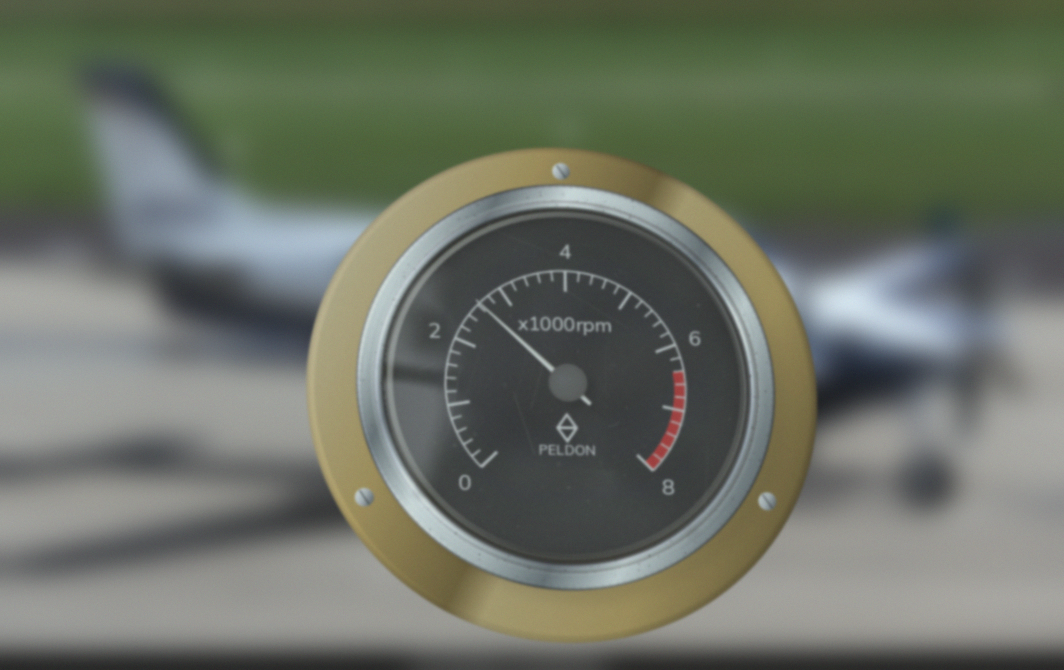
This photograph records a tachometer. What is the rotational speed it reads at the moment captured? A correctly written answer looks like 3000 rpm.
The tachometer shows 2600 rpm
